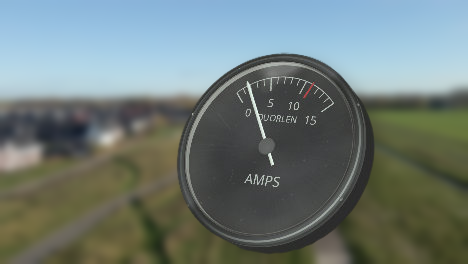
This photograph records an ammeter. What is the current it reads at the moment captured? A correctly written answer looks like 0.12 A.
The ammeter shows 2 A
